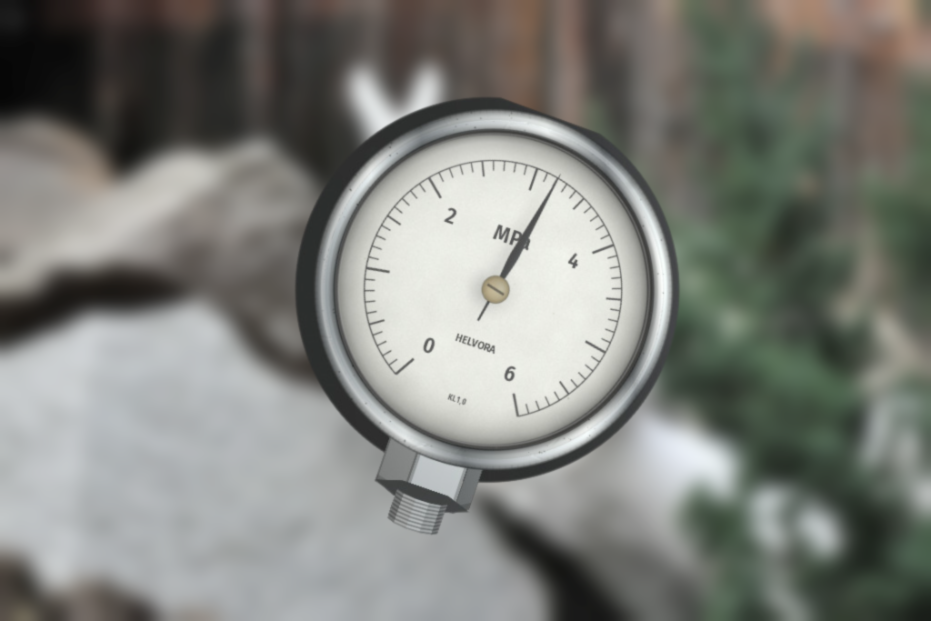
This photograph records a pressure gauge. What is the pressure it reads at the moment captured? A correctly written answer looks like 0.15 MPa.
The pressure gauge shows 3.2 MPa
